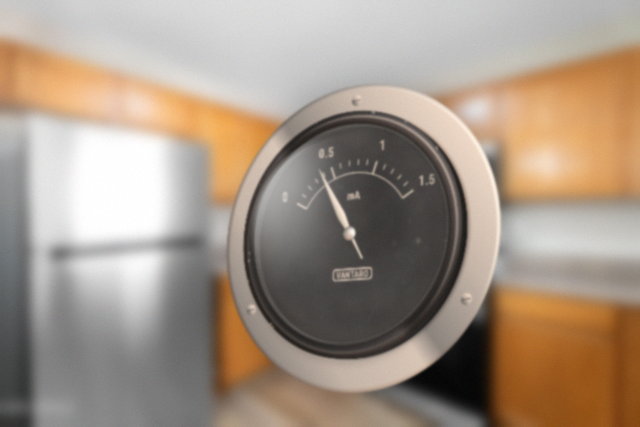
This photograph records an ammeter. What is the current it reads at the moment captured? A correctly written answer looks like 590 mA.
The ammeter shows 0.4 mA
